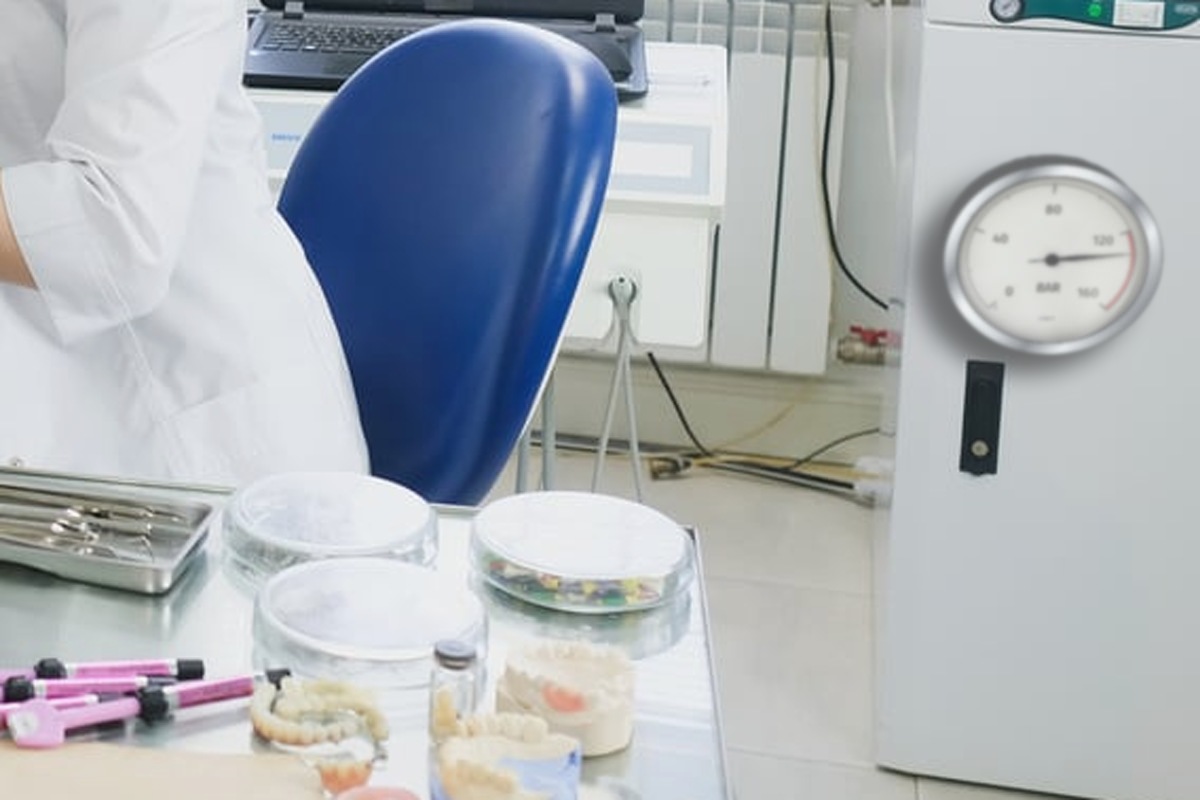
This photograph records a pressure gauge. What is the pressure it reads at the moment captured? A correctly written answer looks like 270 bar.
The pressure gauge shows 130 bar
